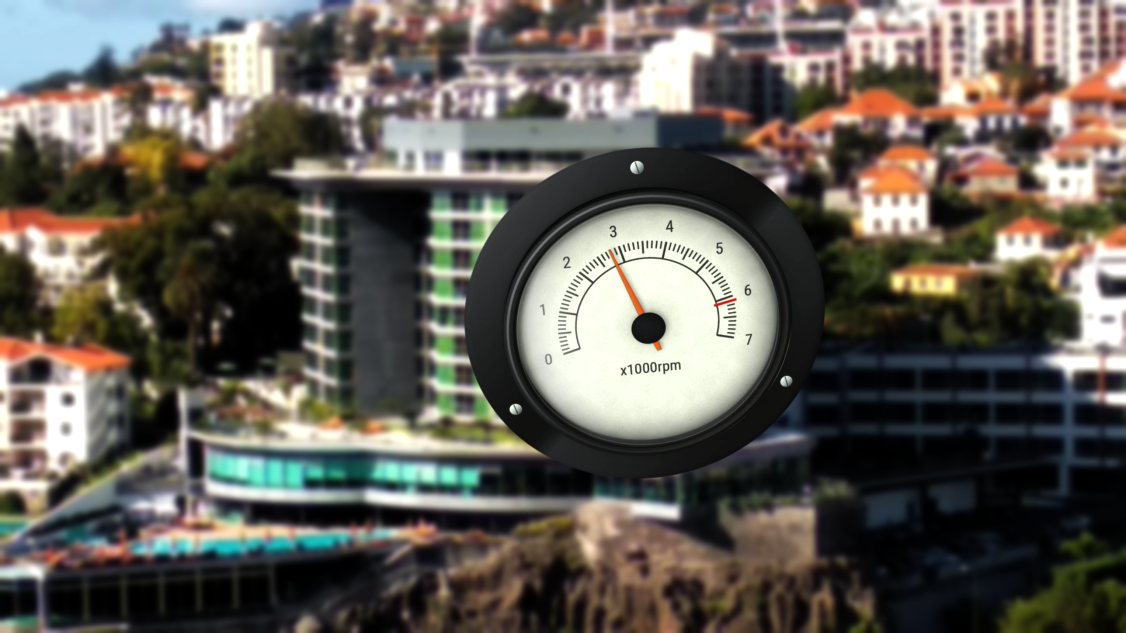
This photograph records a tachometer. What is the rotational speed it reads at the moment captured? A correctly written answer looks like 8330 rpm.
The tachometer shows 2800 rpm
